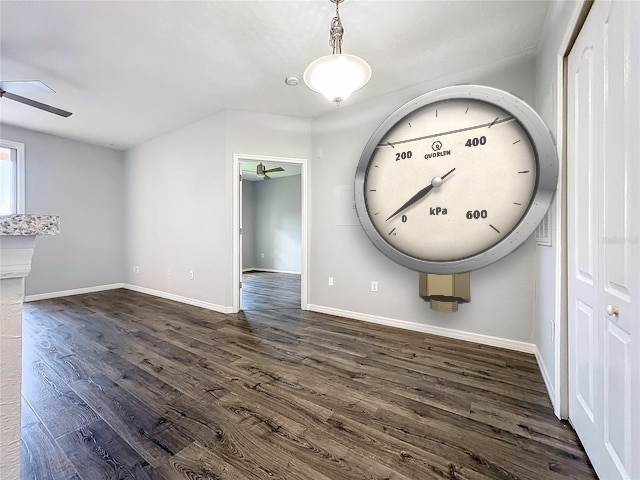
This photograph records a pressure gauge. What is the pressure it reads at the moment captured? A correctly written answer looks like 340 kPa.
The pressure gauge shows 25 kPa
